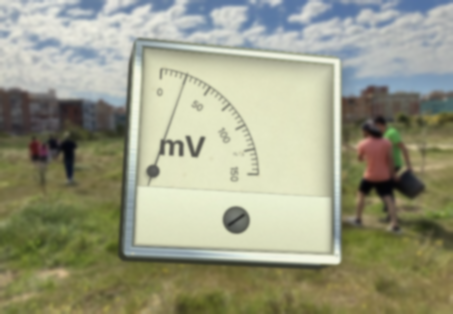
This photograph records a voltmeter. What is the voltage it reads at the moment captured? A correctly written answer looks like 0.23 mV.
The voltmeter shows 25 mV
